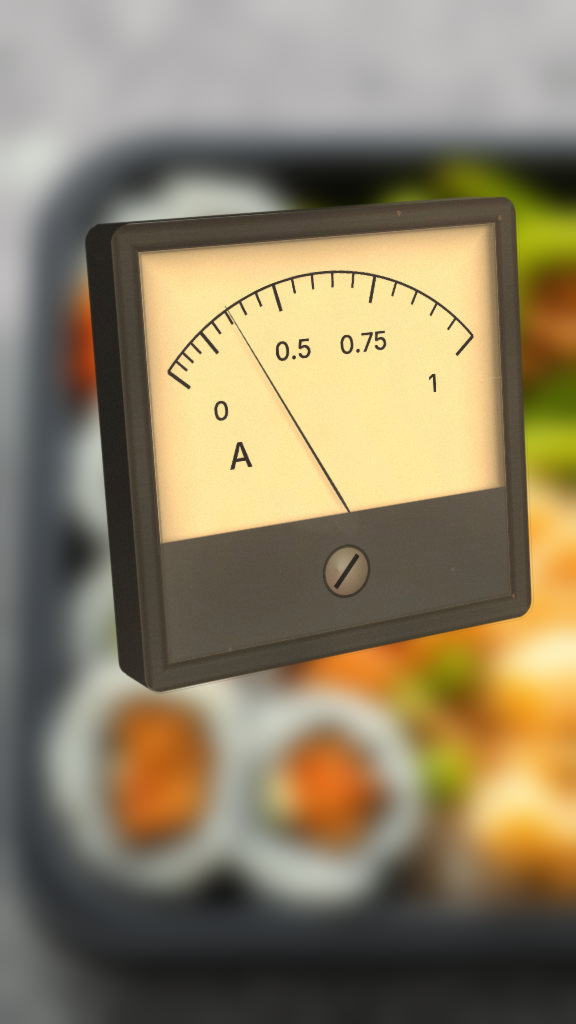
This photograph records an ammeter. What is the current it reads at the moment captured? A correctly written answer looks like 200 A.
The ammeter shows 0.35 A
